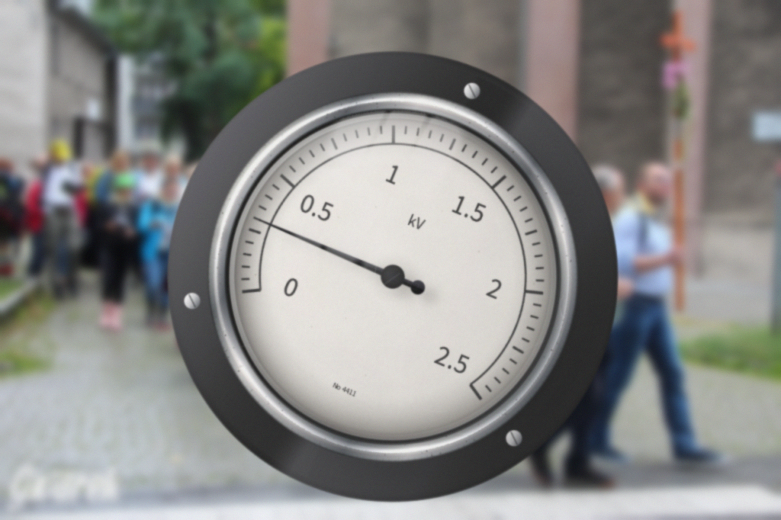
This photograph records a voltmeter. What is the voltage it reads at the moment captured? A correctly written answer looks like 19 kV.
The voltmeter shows 0.3 kV
